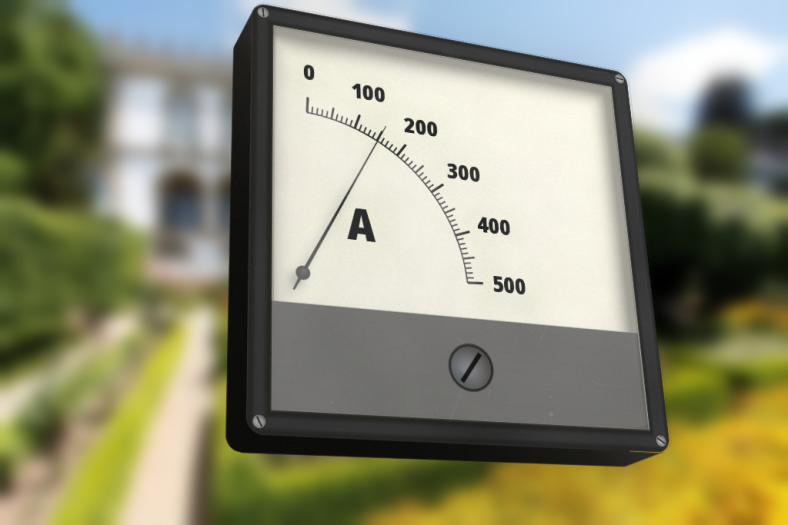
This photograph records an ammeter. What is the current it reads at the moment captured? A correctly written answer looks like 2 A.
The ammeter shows 150 A
